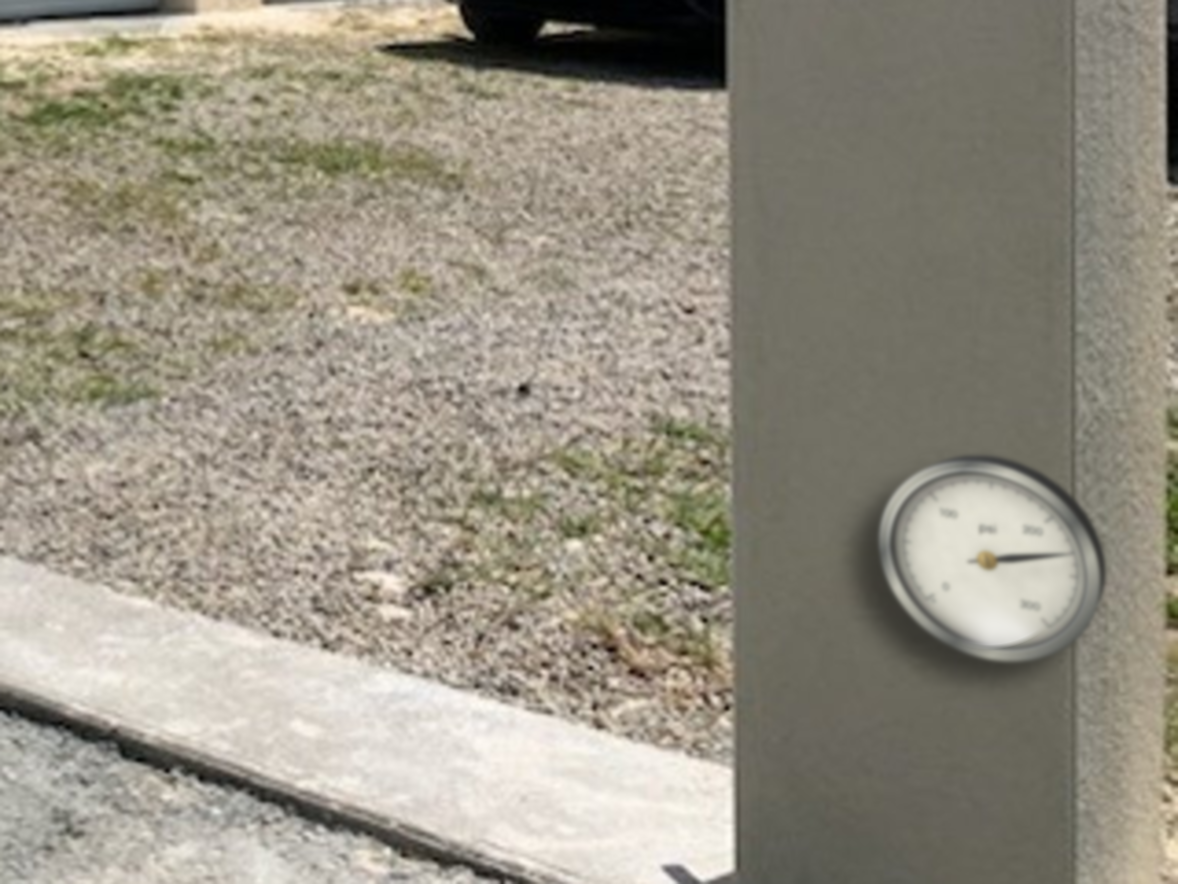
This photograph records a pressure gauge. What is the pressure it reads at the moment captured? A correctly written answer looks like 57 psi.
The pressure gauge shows 230 psi
